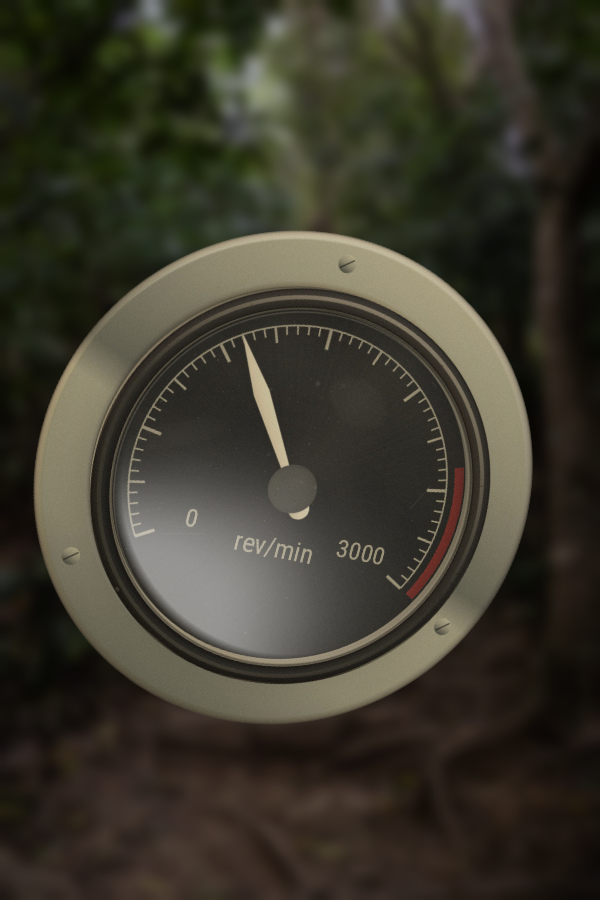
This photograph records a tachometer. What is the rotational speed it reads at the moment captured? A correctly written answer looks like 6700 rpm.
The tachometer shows 1100 rpm
